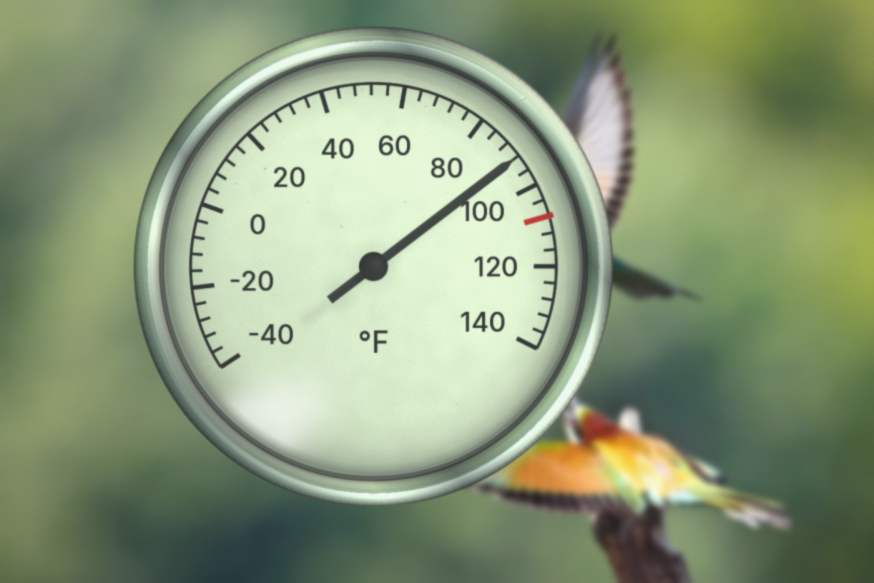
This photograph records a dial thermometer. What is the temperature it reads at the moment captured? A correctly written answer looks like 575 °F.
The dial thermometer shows 92 °F
